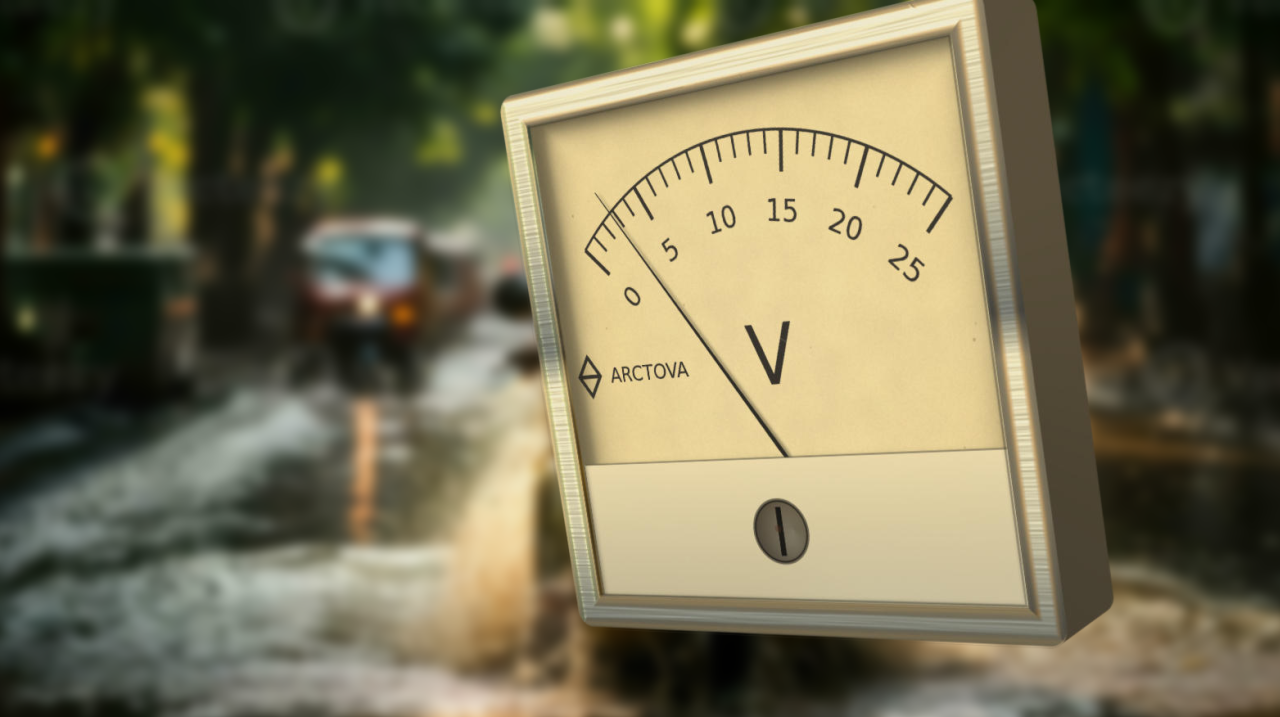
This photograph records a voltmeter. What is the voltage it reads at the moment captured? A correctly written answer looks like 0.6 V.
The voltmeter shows 3 V
